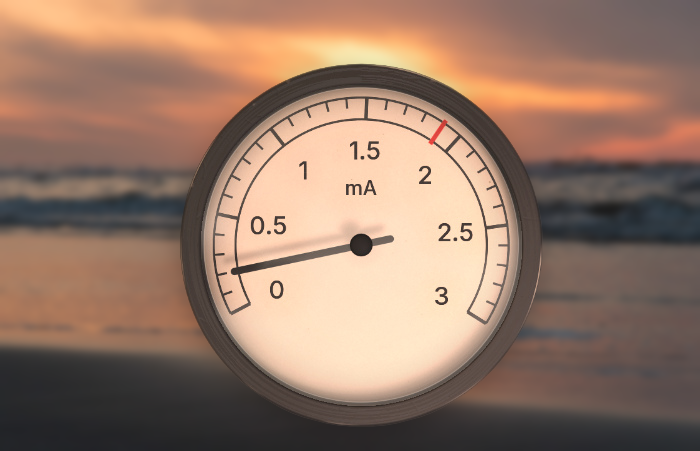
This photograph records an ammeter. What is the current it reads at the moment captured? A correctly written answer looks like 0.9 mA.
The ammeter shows 0.2 mA
